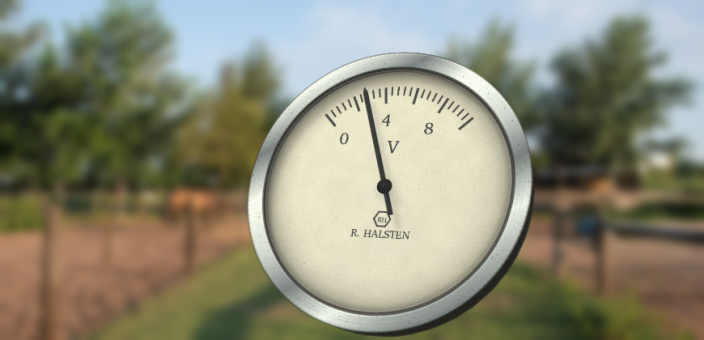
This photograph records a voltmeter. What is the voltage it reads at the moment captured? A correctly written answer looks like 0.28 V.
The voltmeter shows 2.8 V
